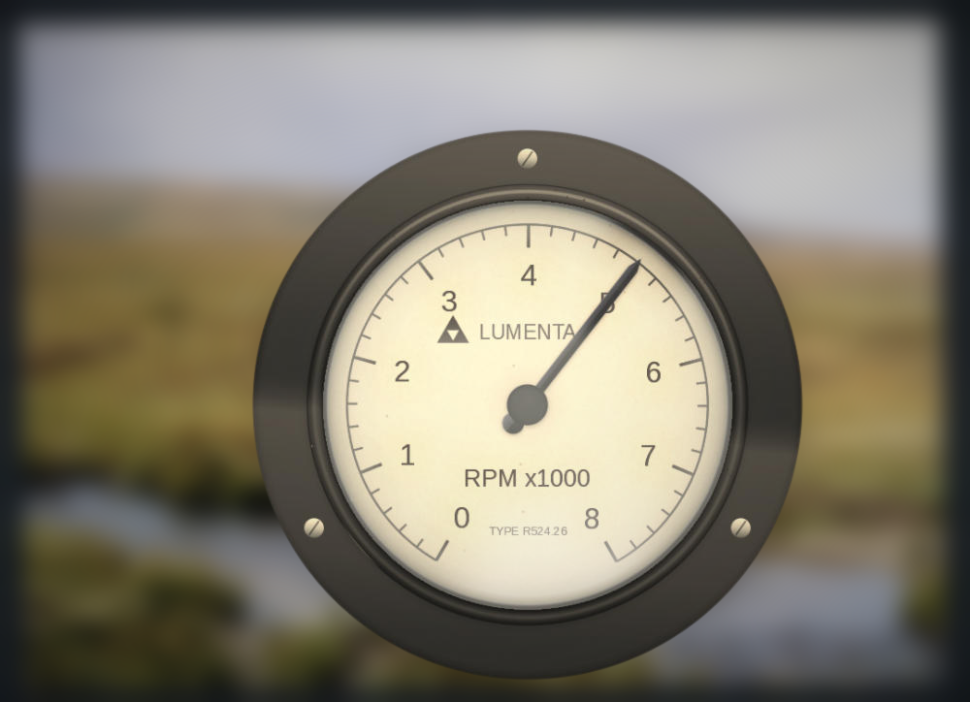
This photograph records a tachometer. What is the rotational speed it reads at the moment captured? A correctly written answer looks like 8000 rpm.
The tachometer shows 5000 rpm
